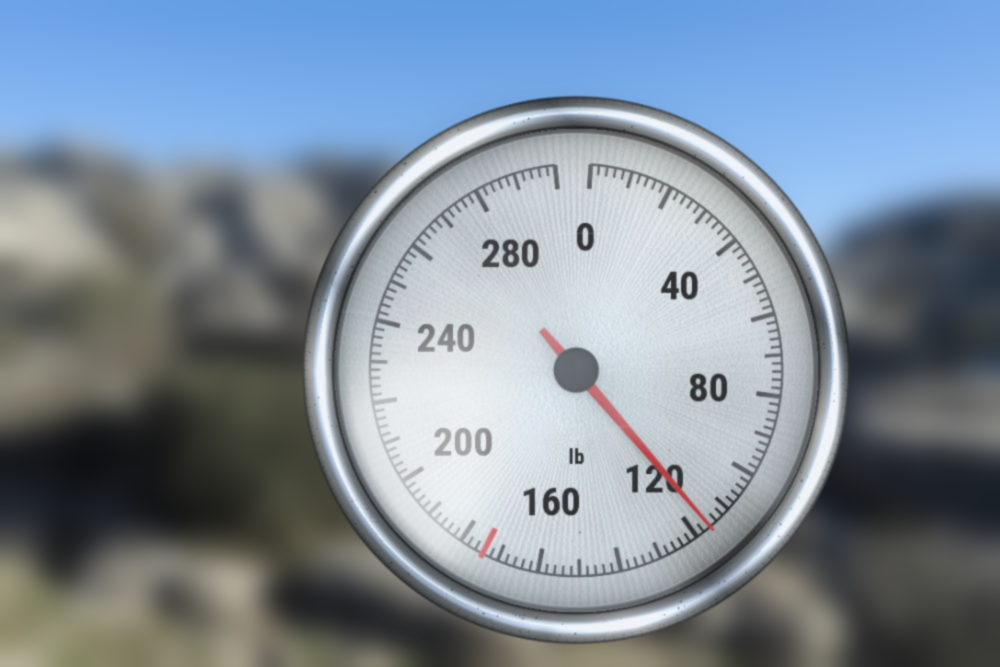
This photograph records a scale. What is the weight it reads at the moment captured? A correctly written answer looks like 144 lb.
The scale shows 116 lb
